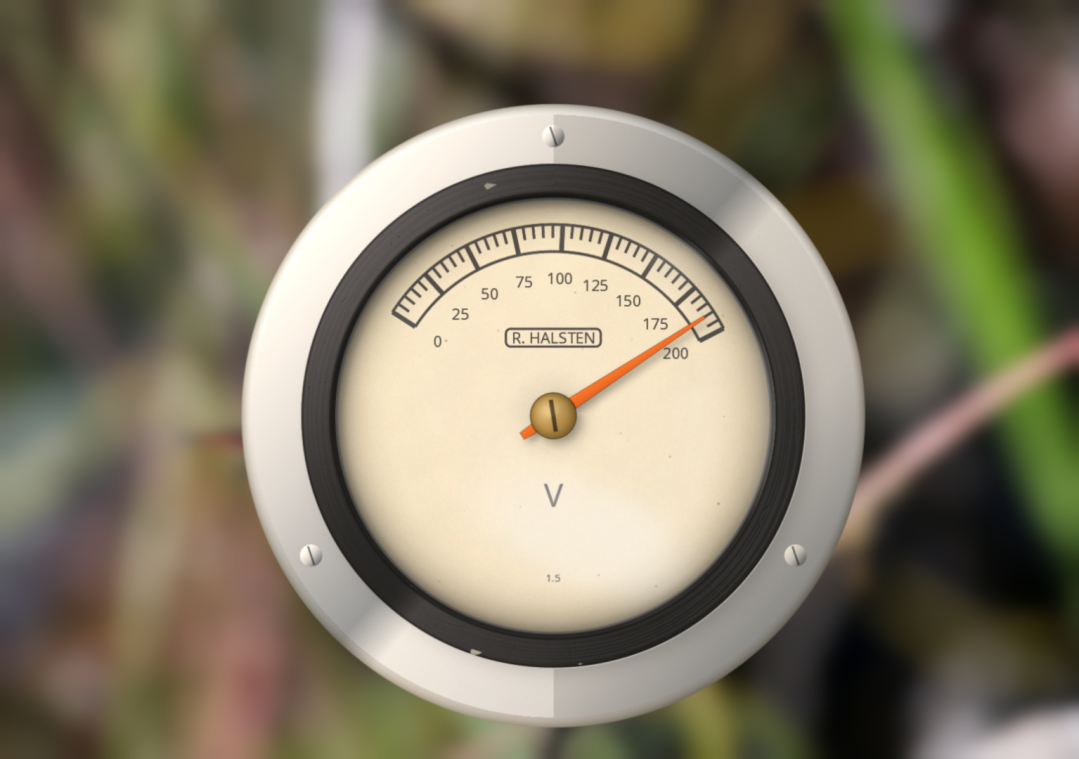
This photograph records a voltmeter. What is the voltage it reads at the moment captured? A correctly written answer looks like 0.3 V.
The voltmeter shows 190 V
